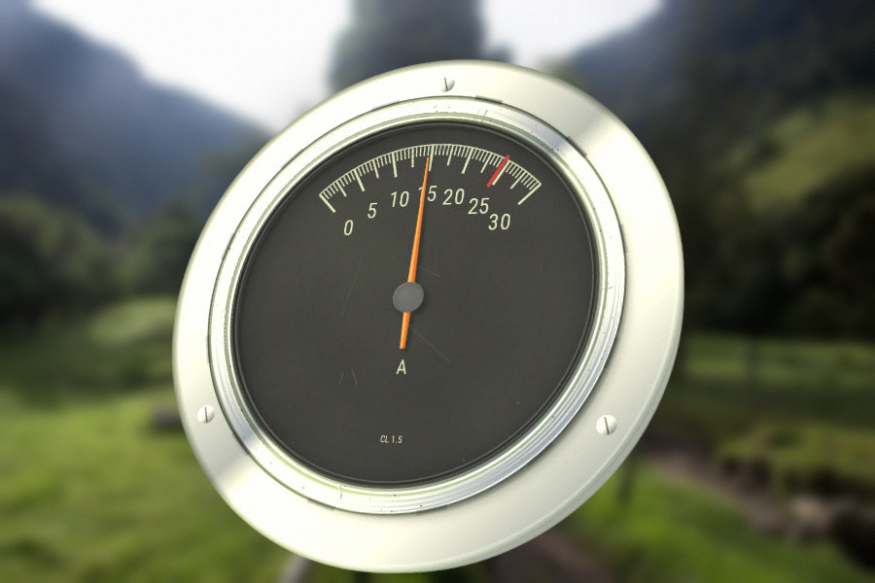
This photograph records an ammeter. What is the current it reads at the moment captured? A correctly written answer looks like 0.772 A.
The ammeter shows 15 A
